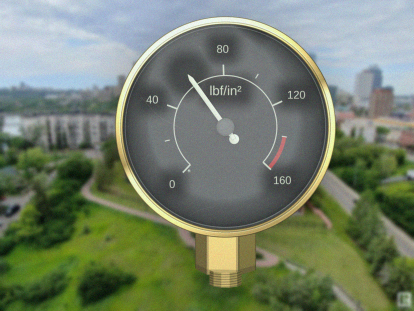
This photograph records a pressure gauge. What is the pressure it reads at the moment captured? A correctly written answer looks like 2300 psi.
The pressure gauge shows 60 psi
